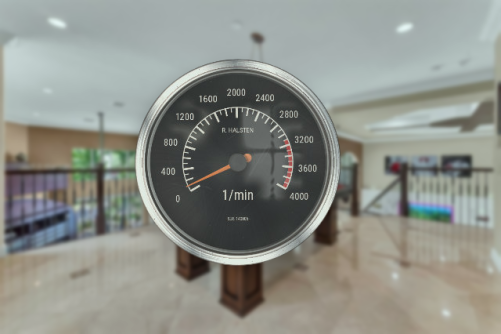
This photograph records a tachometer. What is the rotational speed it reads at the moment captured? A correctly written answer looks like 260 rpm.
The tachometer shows 100 rpm
